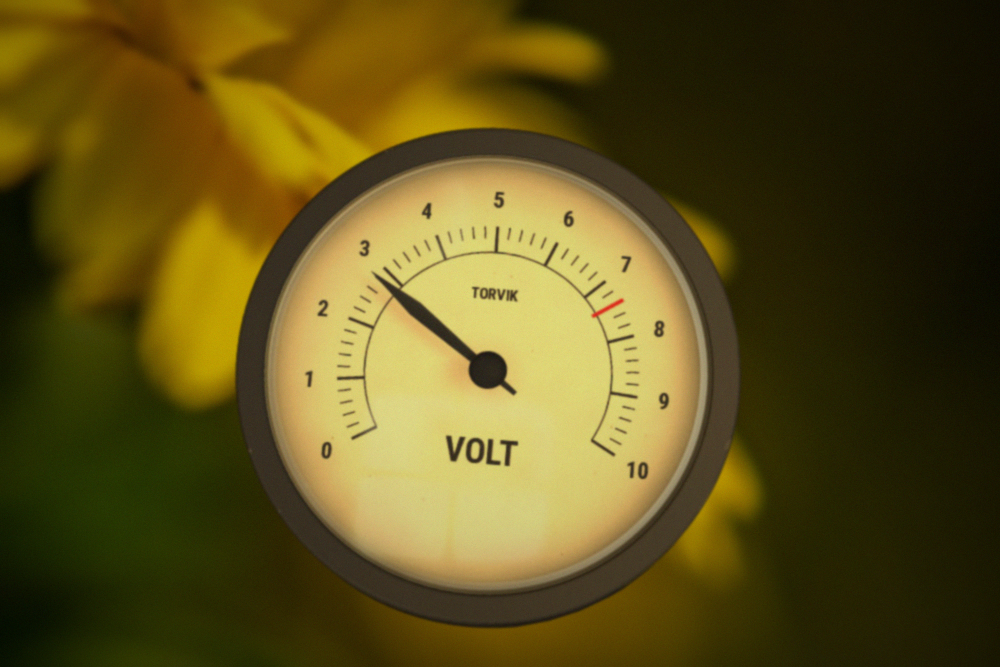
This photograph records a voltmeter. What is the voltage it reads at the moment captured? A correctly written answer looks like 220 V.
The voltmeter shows 2.8 V
